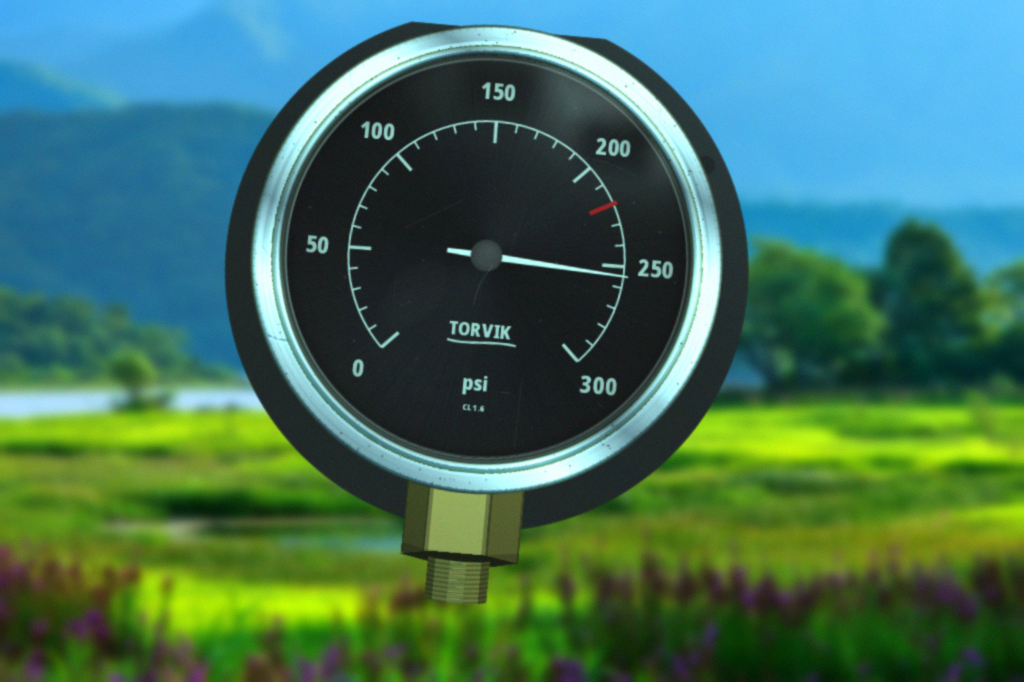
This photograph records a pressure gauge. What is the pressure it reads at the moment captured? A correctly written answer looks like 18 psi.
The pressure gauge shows 255 psi
